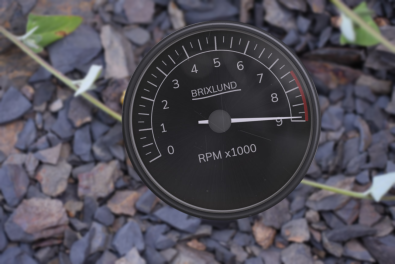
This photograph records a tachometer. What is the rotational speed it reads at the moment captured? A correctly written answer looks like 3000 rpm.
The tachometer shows 8875 rpm
